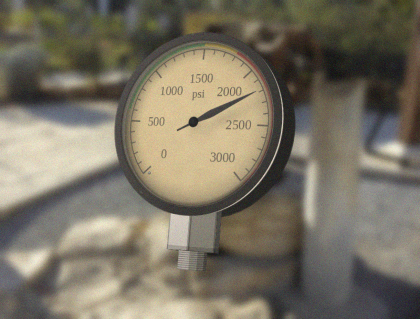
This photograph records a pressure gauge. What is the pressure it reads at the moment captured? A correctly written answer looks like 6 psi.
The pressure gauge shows 2200 psi
